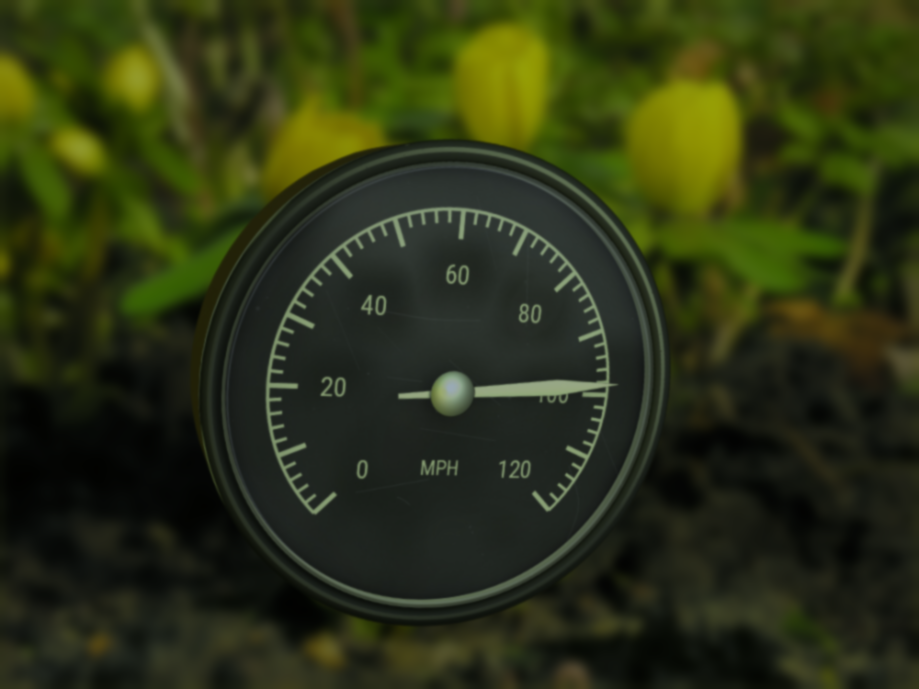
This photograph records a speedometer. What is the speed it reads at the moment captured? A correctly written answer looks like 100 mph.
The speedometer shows 98 mph
